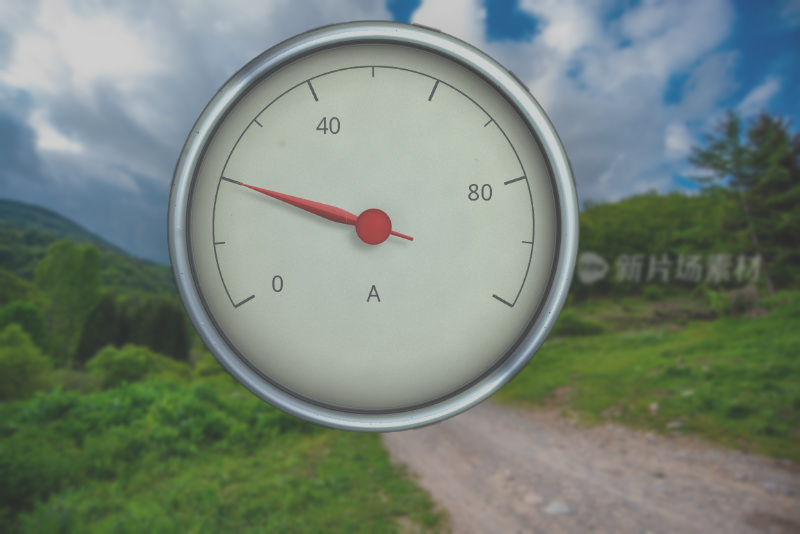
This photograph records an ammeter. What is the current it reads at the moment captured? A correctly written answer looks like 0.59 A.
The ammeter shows 20 A
